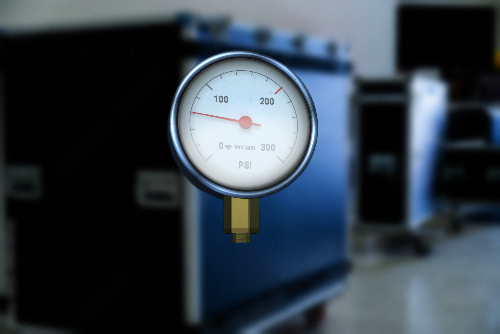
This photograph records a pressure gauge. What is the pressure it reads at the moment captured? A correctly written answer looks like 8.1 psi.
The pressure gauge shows 60 psi
